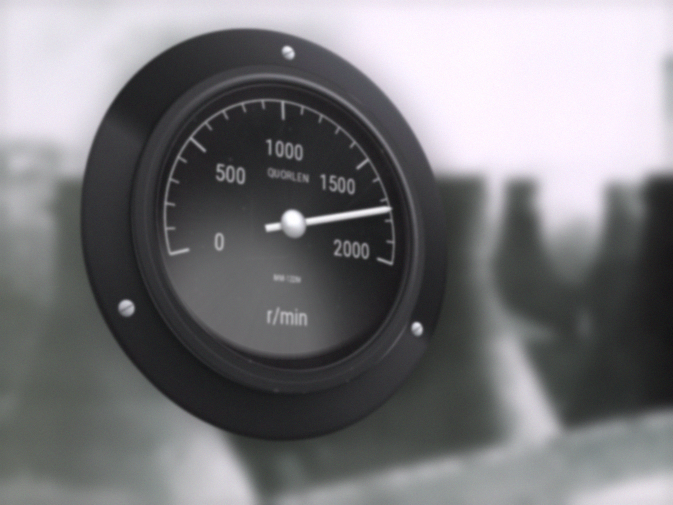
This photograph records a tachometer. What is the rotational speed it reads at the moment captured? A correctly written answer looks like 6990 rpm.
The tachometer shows 1750 rpm
